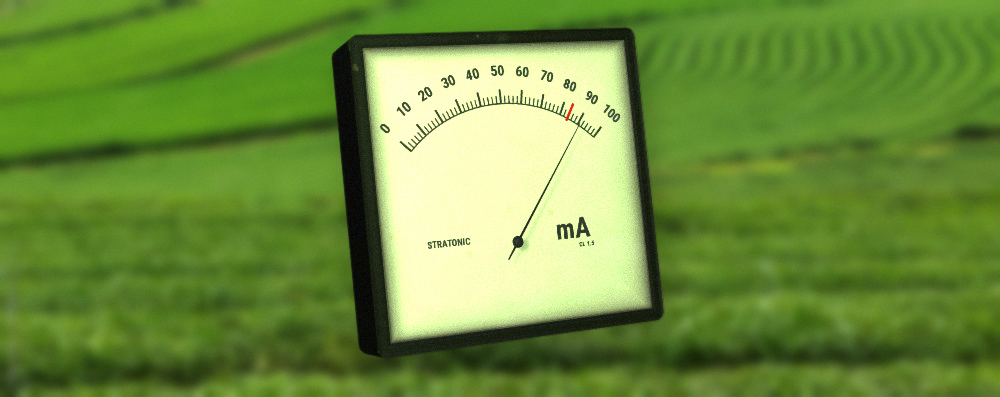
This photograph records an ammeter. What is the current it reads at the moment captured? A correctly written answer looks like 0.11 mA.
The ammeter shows 90 mA
